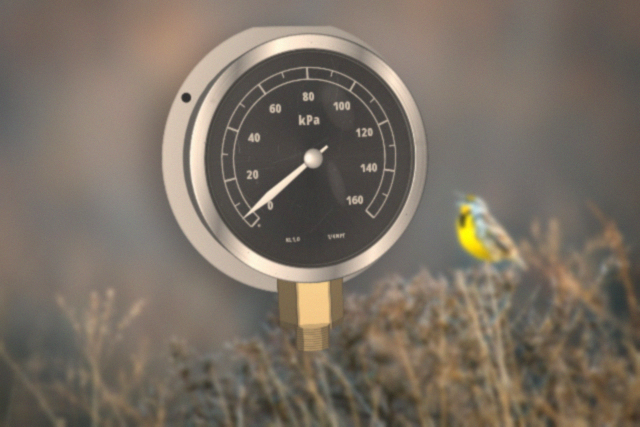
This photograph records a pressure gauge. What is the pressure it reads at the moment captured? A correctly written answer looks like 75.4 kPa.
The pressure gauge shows 5 kPa
